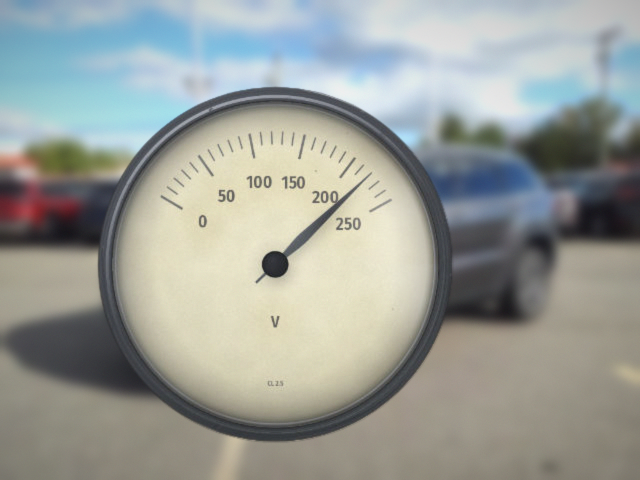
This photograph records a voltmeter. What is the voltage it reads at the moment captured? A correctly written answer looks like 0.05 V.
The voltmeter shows 220 V
